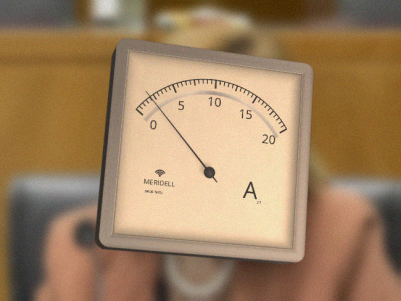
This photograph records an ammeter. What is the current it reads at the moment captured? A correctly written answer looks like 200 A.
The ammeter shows 2 A
